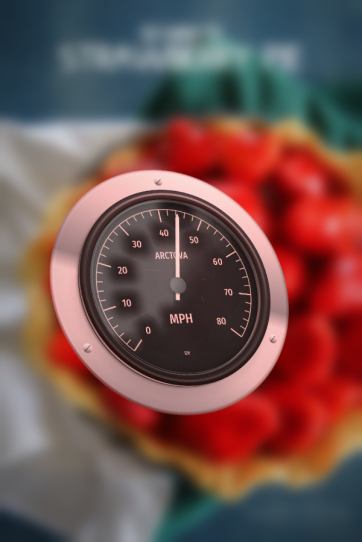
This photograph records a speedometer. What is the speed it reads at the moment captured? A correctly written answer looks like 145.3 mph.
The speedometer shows 44 mph
